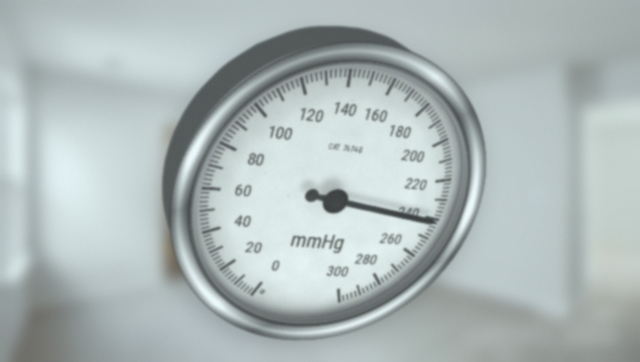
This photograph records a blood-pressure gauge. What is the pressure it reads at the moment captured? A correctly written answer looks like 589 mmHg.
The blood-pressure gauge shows 240 mmHg
